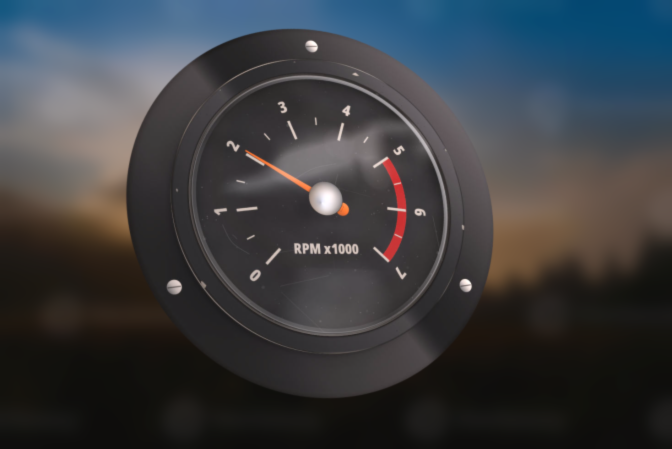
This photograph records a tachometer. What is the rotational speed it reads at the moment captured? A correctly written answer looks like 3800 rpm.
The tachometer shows 2000 rpm
